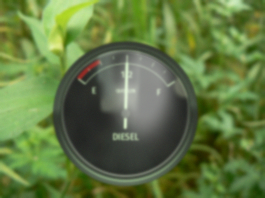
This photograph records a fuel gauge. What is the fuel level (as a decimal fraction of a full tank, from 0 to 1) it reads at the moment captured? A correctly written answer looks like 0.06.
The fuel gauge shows 0.5
